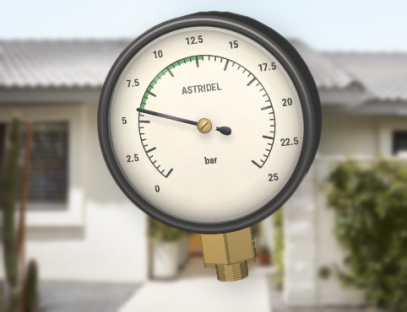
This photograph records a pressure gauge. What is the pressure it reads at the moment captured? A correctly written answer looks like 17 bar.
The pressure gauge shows 6 bar
